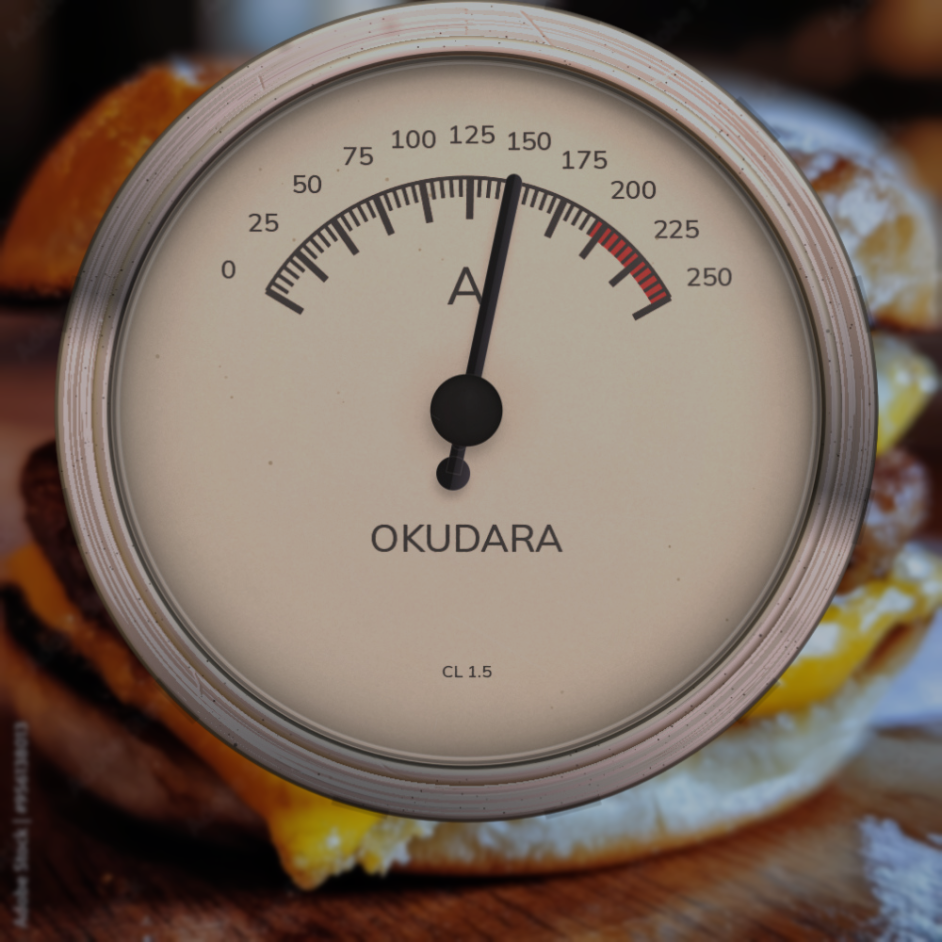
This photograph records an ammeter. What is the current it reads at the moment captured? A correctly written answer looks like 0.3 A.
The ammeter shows 147.5 A
